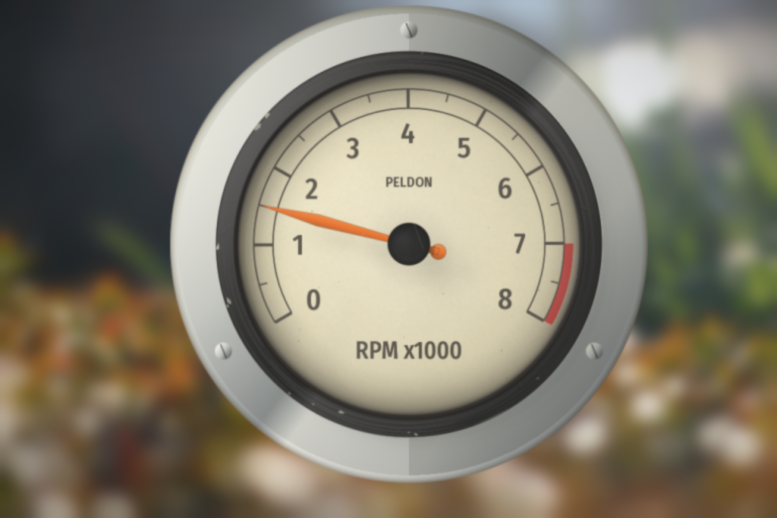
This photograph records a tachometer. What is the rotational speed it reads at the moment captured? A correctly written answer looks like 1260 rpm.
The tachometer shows 1500 rpm
